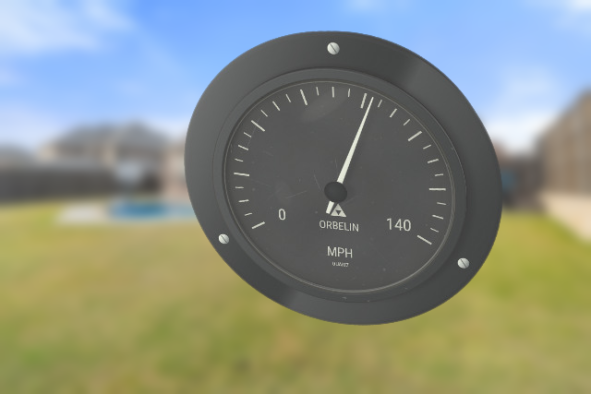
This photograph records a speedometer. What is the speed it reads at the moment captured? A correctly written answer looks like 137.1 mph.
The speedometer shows 82.5 mph
